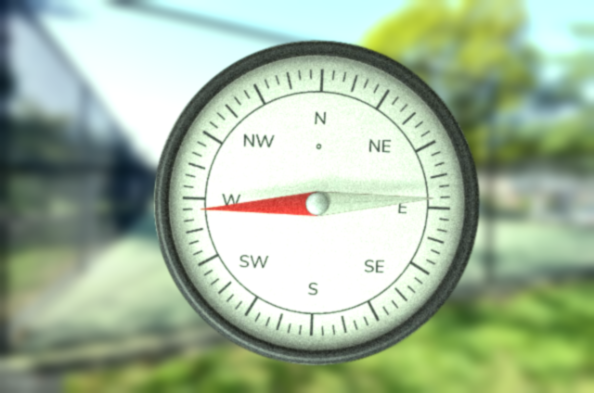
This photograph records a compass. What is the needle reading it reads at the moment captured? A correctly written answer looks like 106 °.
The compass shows 265 °
